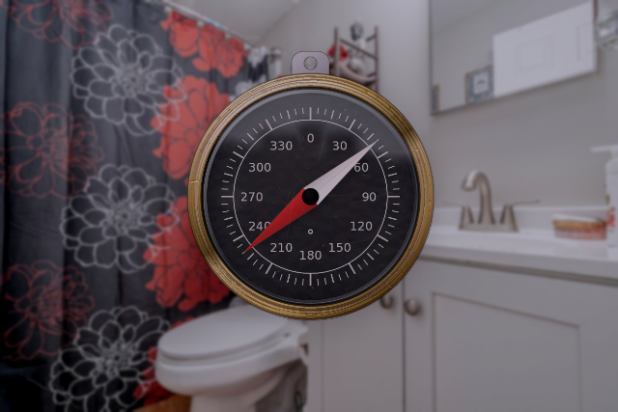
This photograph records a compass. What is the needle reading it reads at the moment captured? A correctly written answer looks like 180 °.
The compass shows 230 °
